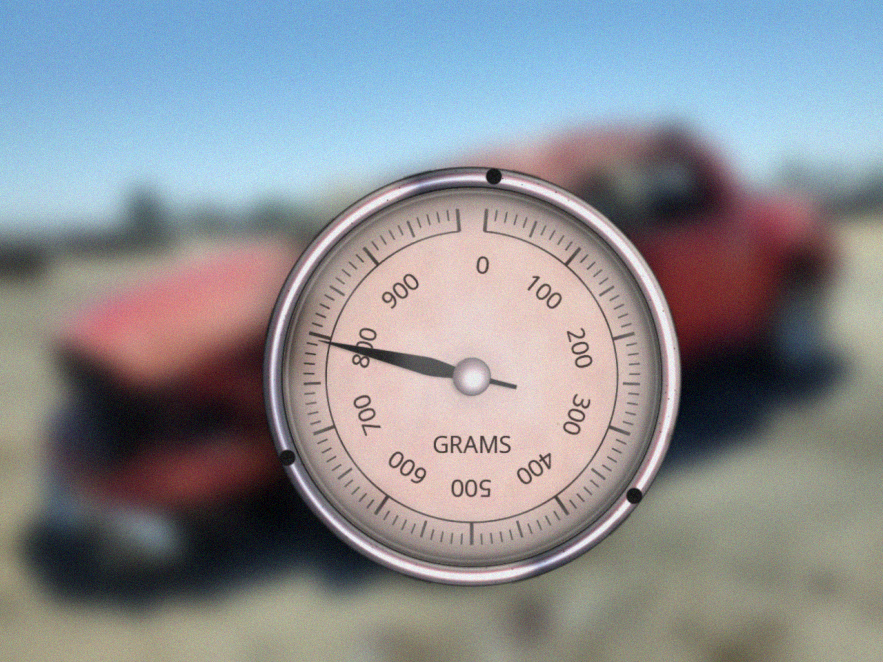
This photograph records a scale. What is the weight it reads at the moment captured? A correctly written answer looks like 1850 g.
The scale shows 795 g
